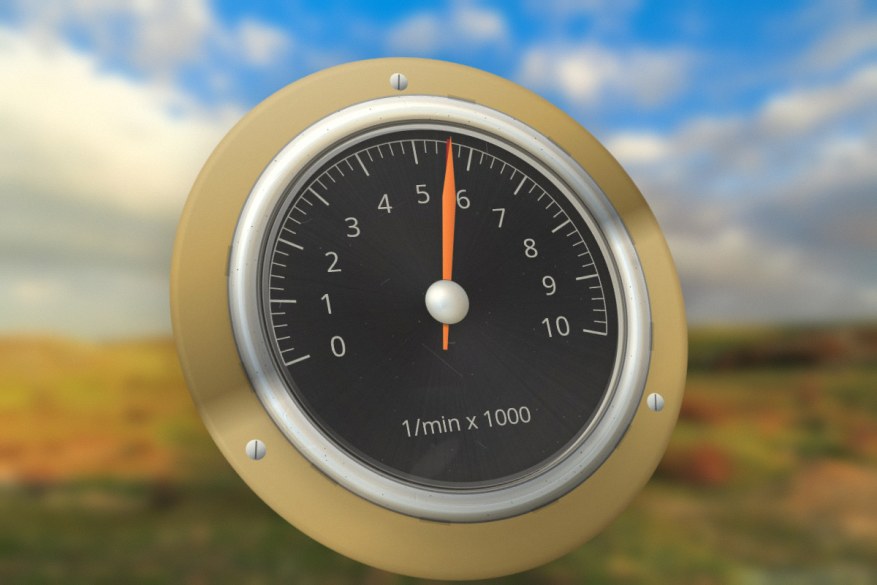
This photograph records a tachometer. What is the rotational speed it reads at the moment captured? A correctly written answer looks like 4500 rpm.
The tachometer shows 5600 rpm
